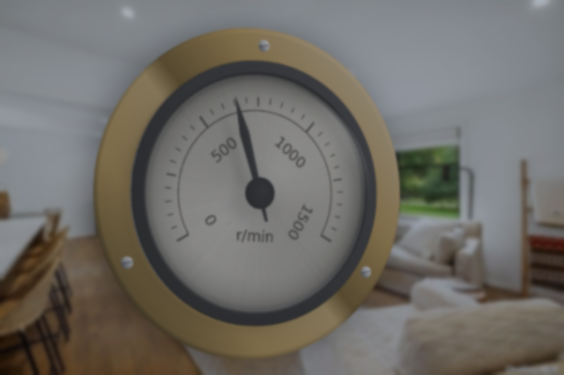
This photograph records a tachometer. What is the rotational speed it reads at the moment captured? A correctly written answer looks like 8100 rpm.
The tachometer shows 650 rpm
